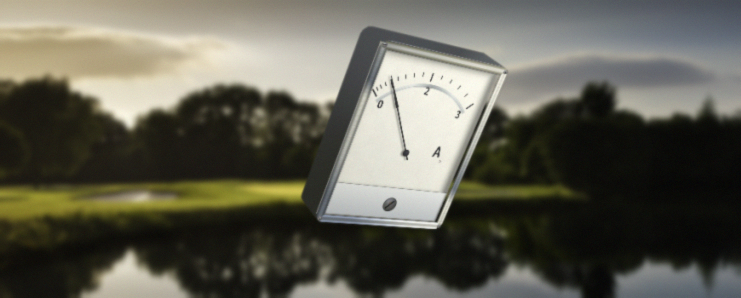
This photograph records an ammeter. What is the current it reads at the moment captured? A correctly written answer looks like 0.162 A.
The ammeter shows 1 A
